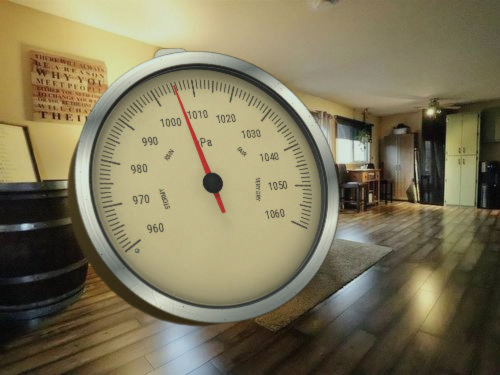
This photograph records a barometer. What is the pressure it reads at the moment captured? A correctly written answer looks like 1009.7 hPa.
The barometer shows 1005 hPa
